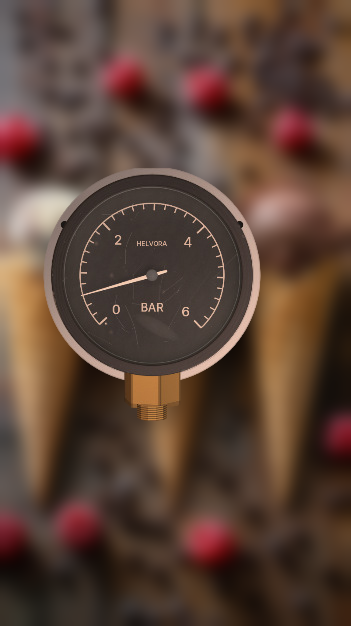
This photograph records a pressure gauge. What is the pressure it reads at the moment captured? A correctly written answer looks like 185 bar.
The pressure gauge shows 0.6 bar
